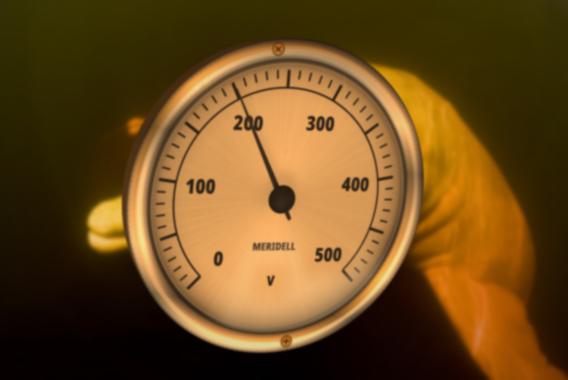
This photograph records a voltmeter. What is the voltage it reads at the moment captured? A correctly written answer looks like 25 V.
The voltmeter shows 200 V
